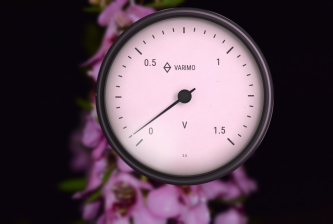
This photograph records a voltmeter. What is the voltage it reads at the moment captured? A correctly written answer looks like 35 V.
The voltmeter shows 0.05 V
